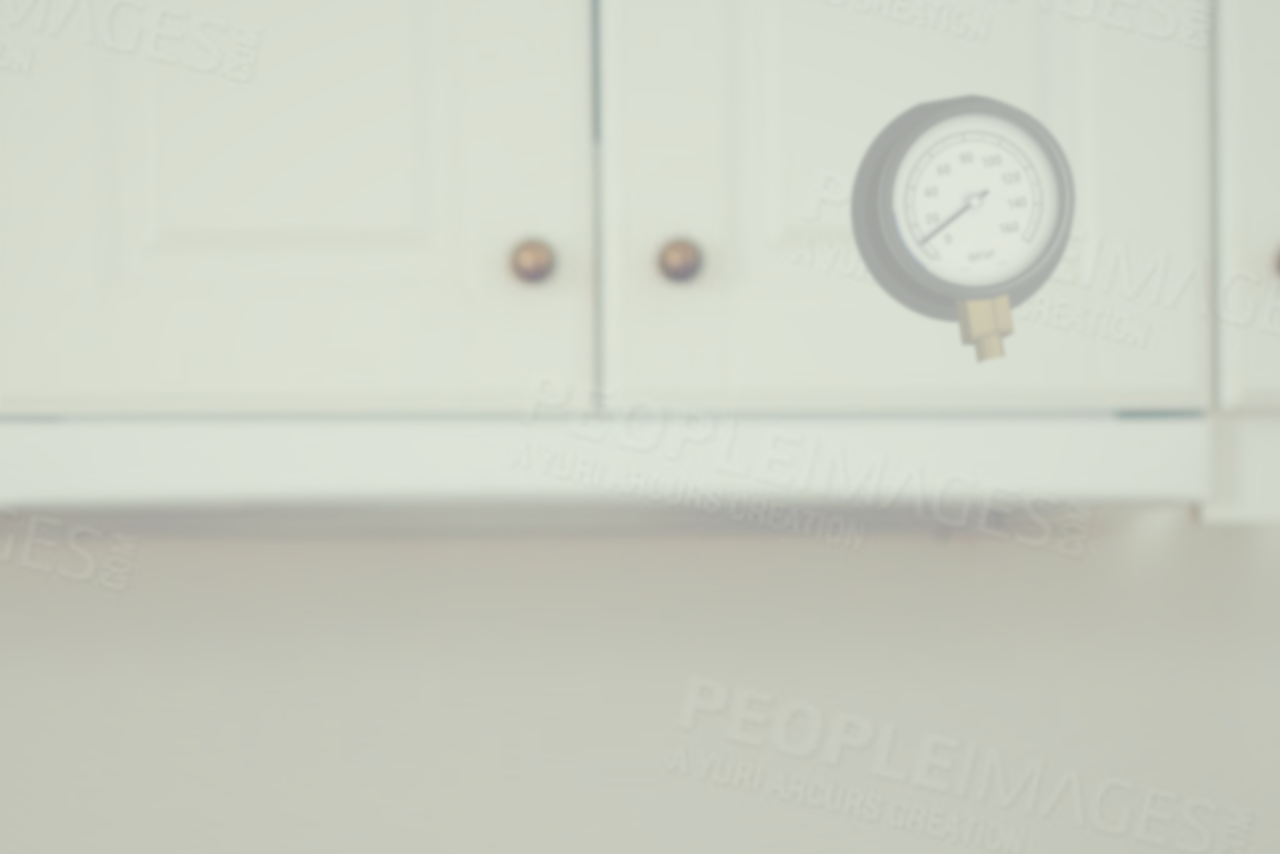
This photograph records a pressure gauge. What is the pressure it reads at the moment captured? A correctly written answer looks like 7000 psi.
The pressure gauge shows 10 psi
